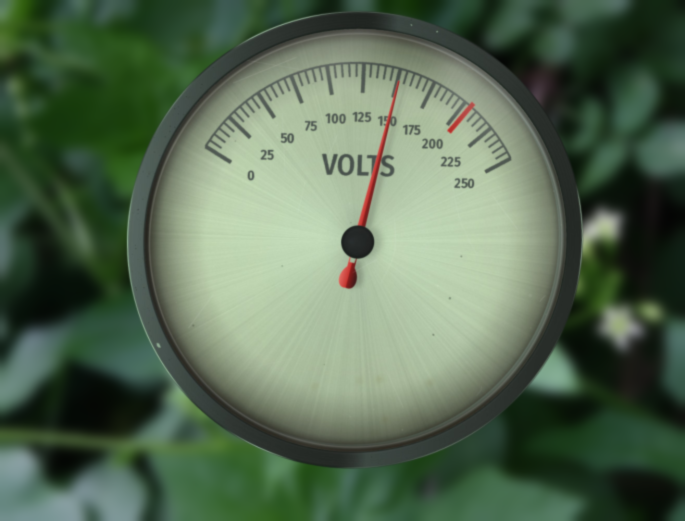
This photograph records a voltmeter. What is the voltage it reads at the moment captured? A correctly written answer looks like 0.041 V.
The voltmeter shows 150 V
